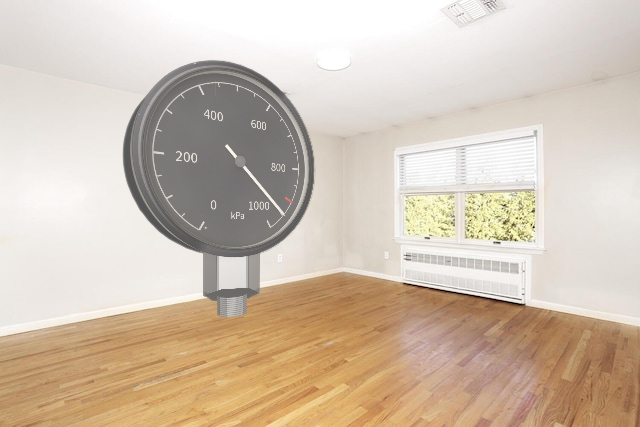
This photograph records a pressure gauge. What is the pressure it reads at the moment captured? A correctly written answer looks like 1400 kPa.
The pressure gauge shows 950 kPa
